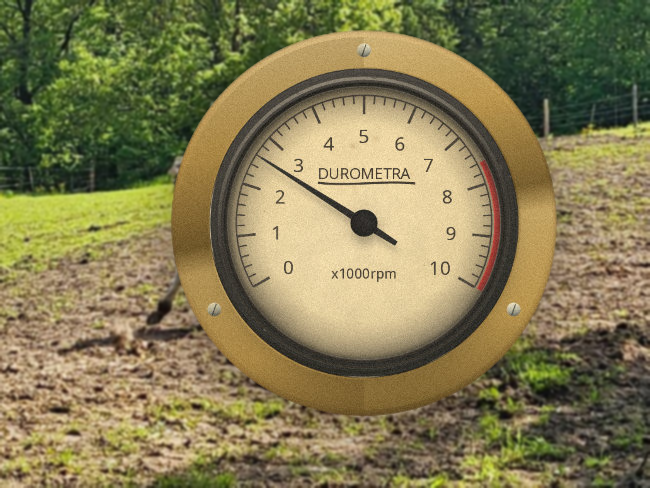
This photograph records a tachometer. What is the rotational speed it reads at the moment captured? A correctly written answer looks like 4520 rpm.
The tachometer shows 2600 rpm
